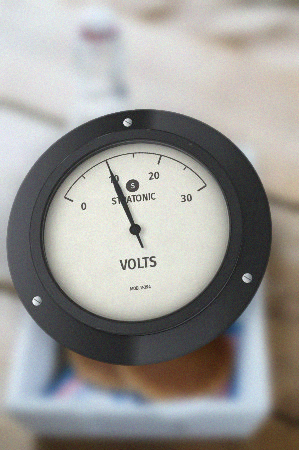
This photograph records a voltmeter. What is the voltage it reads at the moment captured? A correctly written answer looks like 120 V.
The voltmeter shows 10 V
